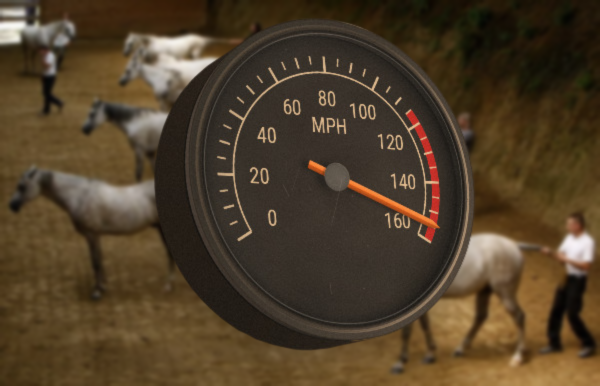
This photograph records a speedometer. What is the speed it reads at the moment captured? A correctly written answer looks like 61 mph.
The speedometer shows 155 mph
